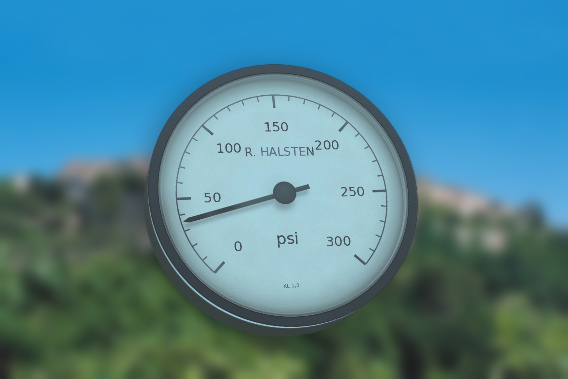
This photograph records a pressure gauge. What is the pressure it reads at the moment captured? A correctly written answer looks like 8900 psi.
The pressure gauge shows 35 psi
